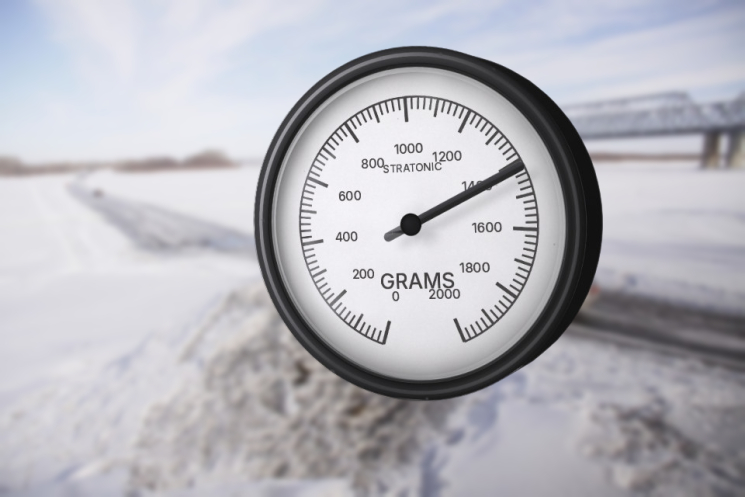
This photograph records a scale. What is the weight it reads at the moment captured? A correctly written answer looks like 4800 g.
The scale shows 1420 g
